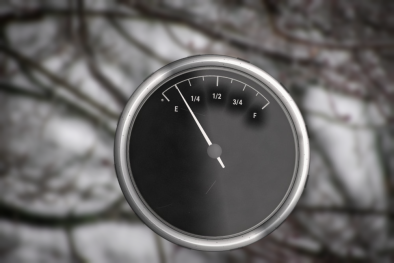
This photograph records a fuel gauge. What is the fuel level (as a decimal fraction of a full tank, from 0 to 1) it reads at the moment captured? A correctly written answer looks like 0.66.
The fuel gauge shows 0.125
